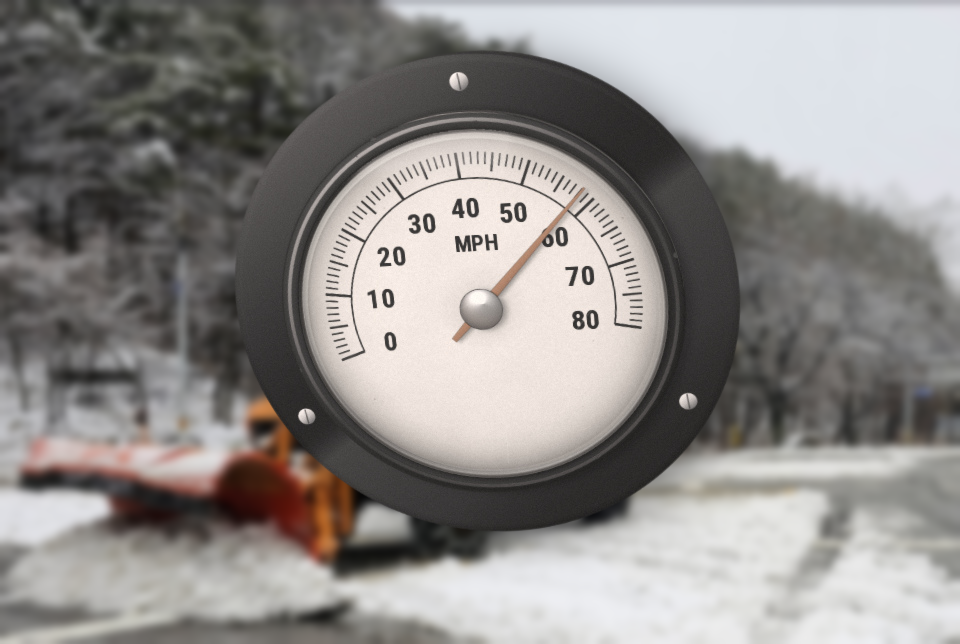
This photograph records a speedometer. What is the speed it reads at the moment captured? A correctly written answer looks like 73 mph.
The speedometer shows 58 mph
